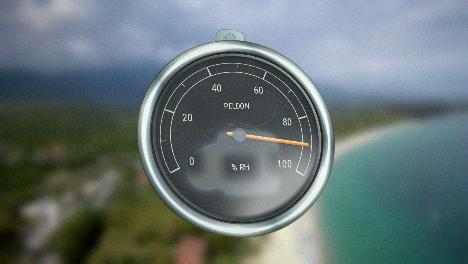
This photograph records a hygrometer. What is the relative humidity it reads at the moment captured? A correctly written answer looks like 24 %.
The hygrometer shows 90 %
